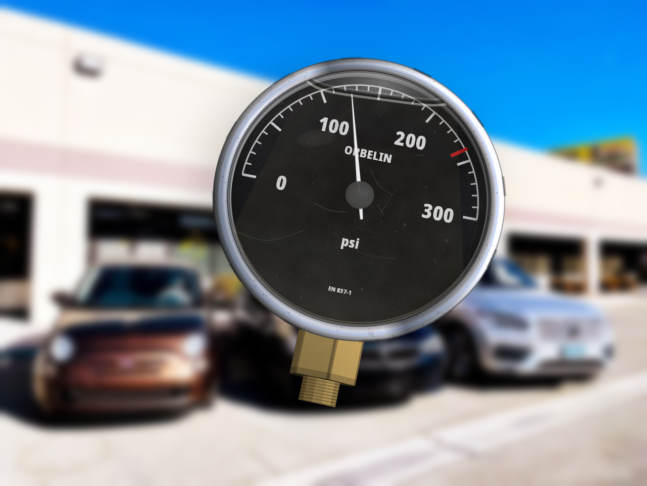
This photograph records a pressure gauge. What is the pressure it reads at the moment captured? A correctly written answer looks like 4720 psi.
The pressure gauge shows 125 psi
